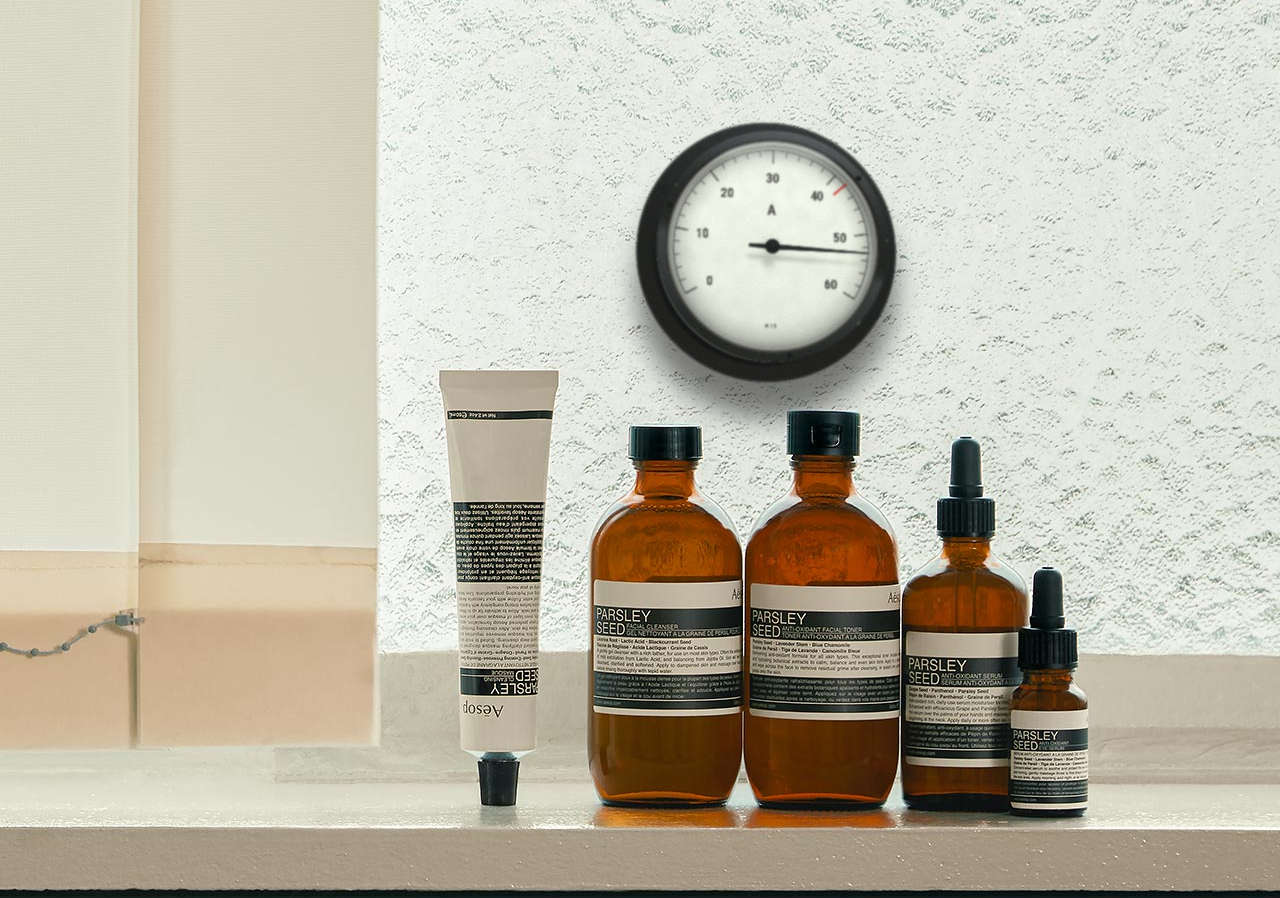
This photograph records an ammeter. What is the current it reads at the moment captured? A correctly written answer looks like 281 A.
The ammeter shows 53 A
